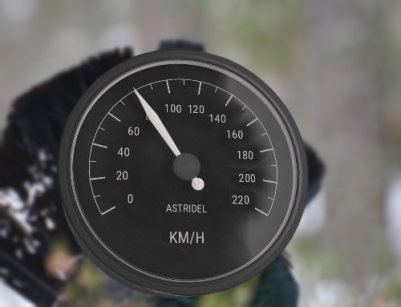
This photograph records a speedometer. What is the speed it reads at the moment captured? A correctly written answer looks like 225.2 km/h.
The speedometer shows 80 km/h
